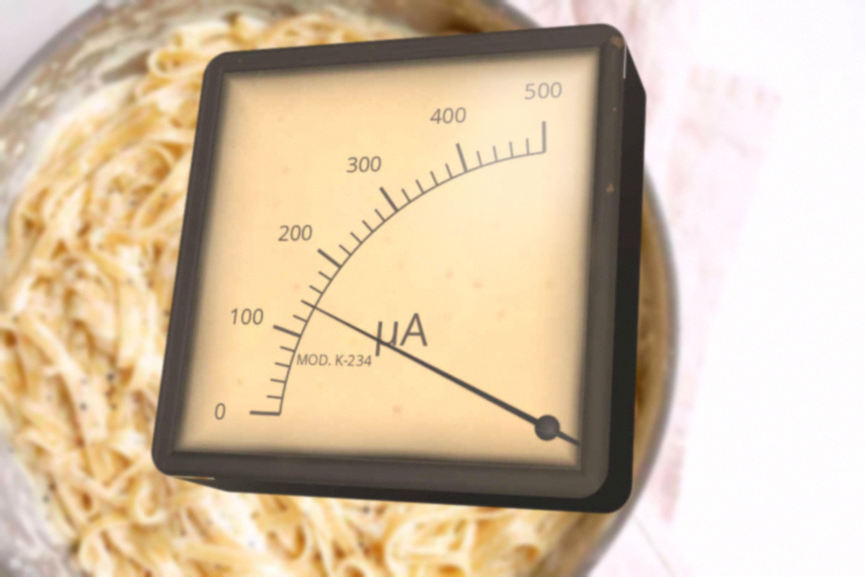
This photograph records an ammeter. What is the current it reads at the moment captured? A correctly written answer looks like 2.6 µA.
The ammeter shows 140 µA
